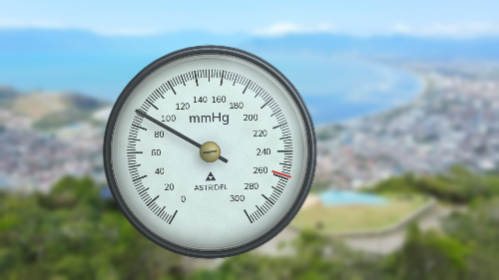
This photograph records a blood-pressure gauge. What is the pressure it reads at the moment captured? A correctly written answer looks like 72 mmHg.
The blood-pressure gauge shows 90 mmHg
